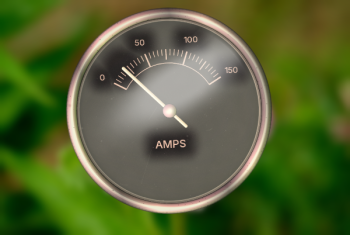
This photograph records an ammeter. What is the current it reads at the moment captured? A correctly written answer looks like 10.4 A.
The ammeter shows 20 A
